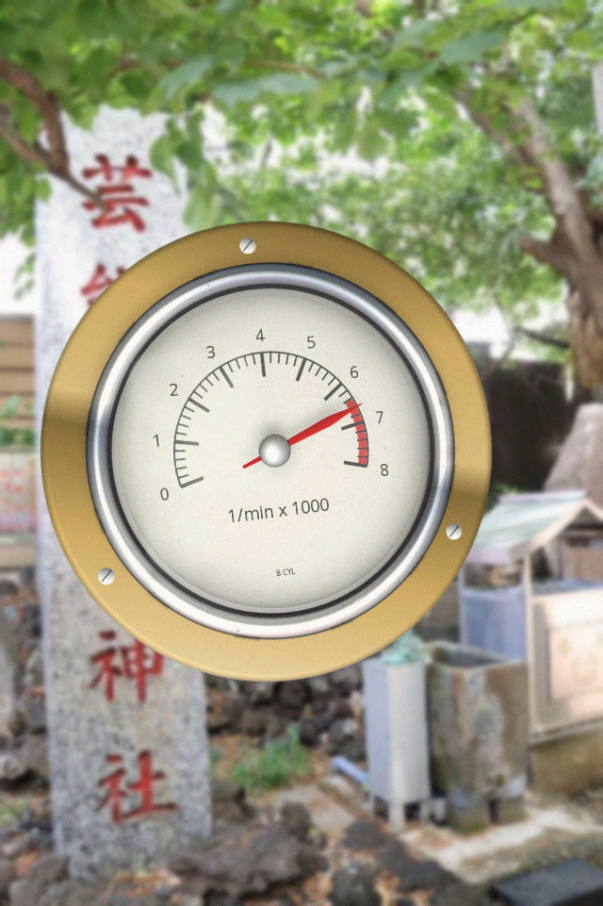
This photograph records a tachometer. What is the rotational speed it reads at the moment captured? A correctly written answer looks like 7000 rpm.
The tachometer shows 6600 rpm
